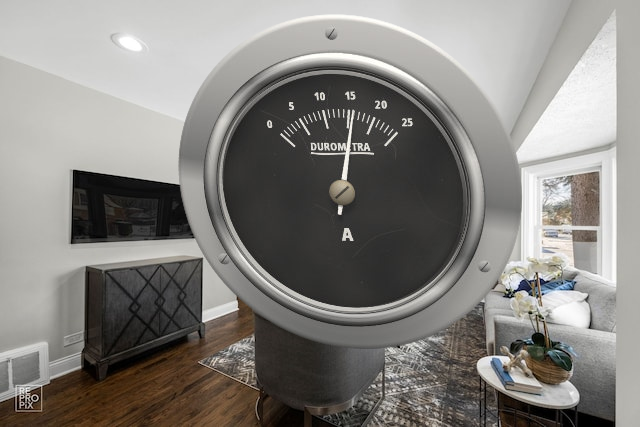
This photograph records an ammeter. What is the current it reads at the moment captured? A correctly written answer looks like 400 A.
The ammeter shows 16 A
